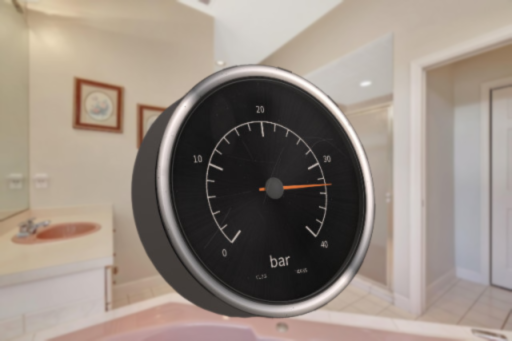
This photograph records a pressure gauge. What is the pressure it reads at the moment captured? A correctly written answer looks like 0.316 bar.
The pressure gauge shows 33 bar
